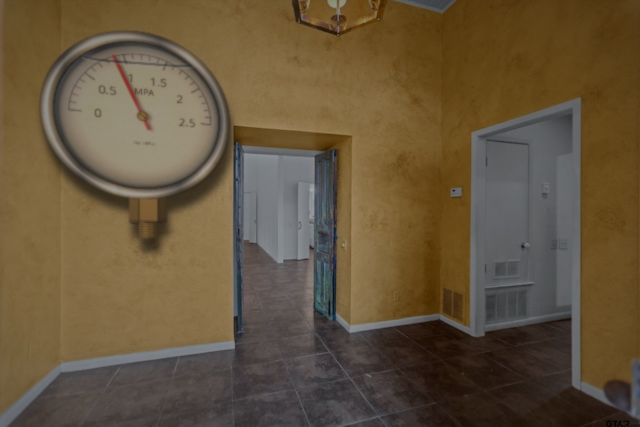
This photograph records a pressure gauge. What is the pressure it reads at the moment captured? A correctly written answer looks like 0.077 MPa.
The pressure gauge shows 0.9 MPa
